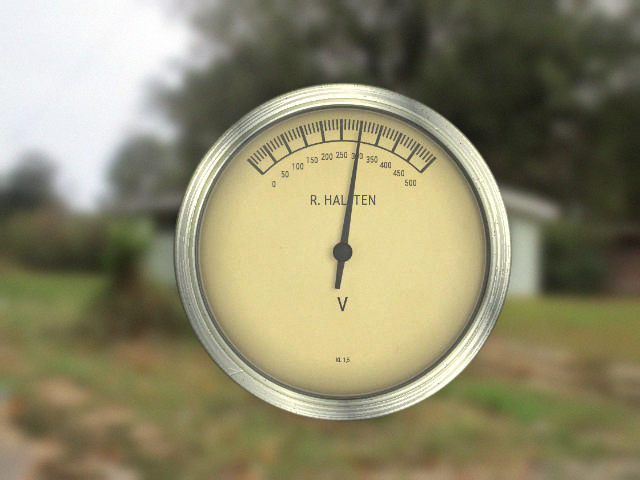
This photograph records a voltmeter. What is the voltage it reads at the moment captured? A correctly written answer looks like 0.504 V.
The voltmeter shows 300 V
